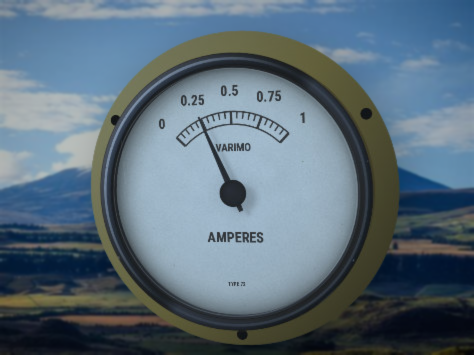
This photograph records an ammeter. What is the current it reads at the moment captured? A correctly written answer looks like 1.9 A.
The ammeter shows 0.25 A
